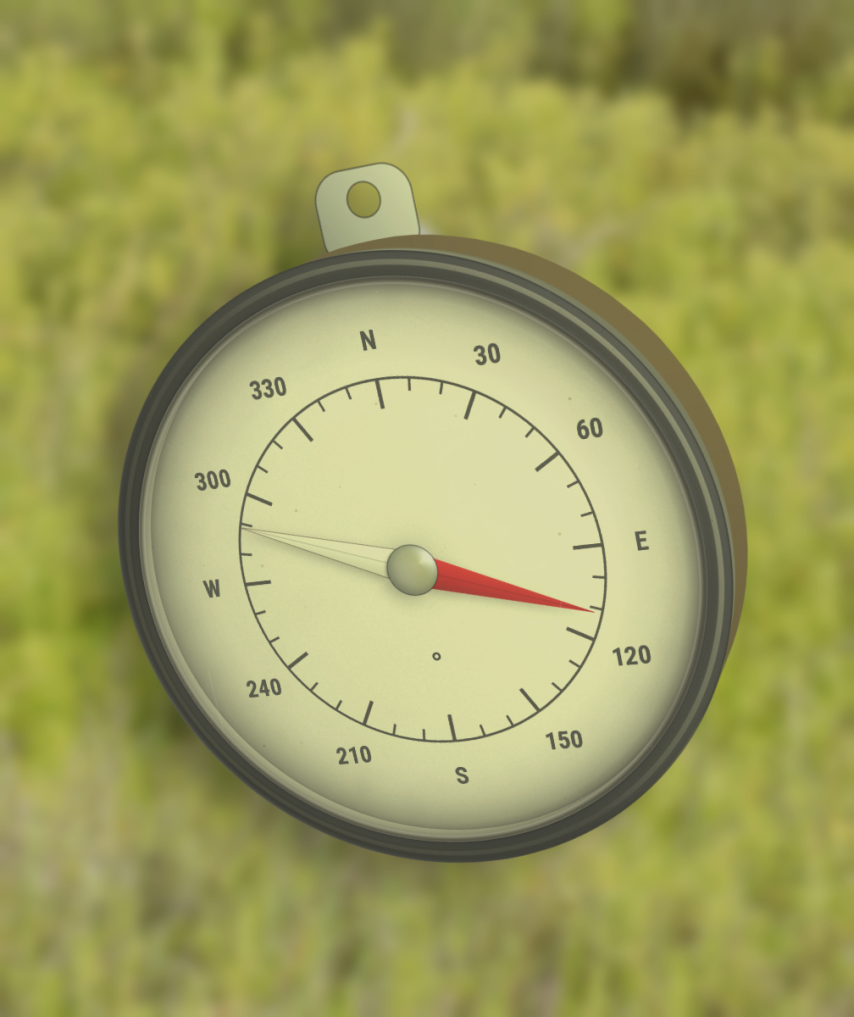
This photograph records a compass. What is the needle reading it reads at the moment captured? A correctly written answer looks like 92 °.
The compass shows 110 °
